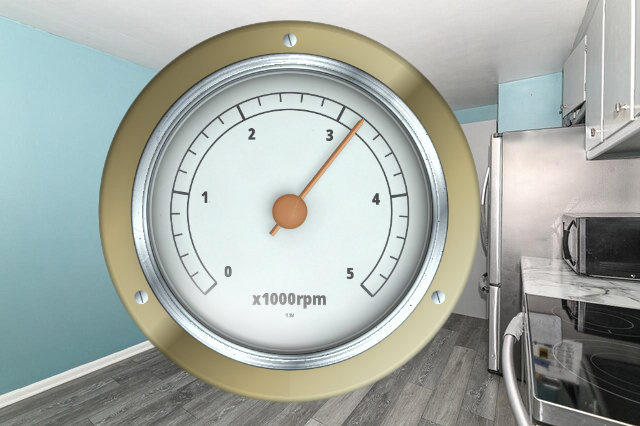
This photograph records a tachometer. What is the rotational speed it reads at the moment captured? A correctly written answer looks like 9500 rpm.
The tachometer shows 3200 rpm
